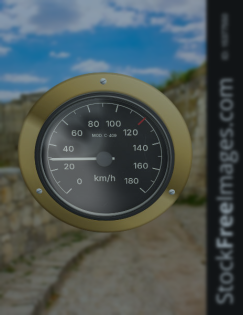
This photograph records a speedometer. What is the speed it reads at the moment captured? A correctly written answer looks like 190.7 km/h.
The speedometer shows 30 km/h
